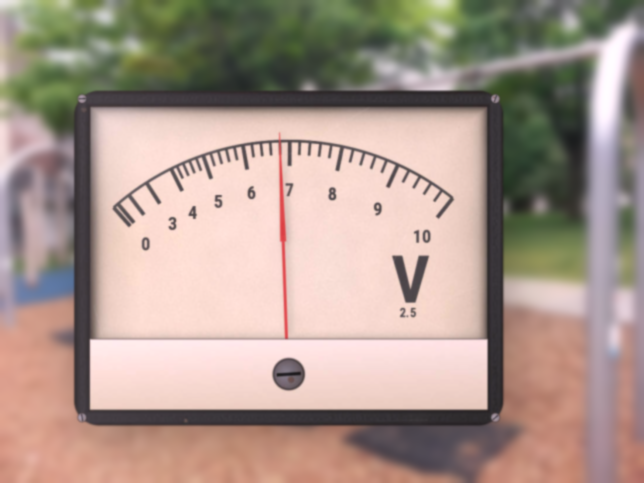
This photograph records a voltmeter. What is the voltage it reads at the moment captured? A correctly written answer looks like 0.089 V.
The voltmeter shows 6.8 V
